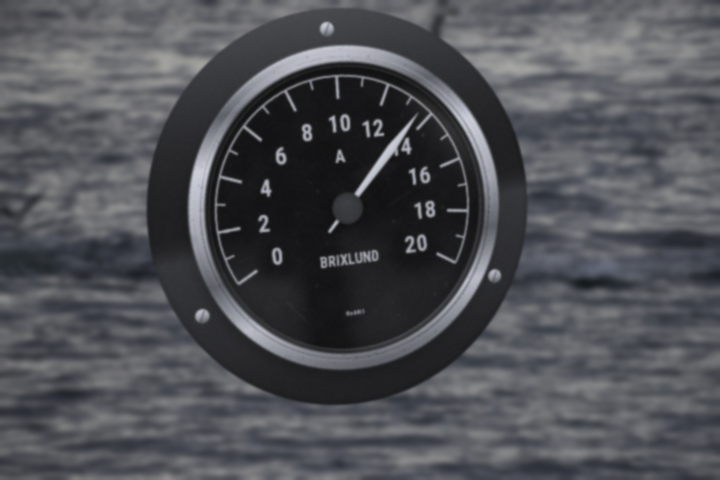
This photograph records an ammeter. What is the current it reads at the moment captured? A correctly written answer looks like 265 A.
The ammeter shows 13.5 A
